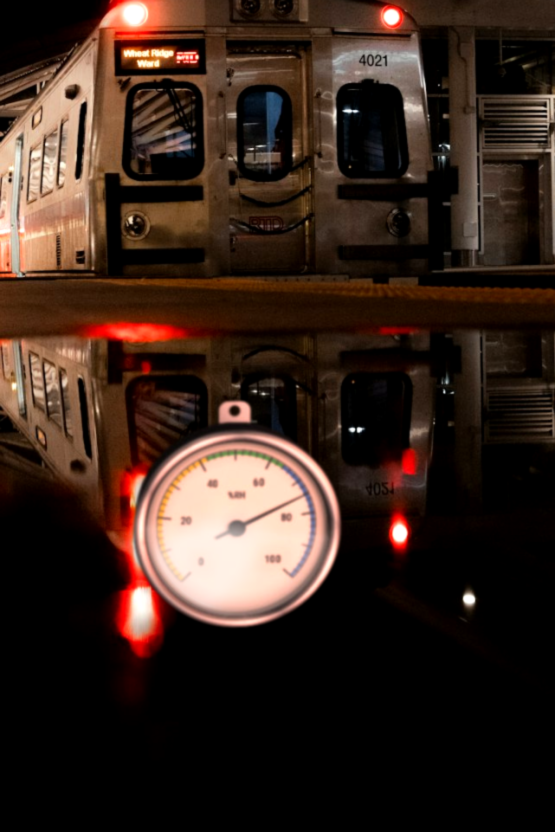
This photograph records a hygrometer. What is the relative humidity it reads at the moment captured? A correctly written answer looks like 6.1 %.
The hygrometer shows 74 %
